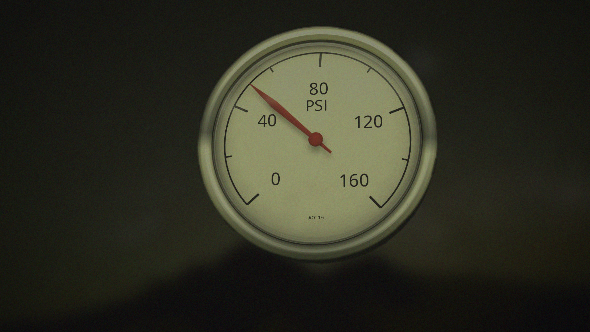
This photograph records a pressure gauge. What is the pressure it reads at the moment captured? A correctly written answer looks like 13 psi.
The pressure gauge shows 50 psi
